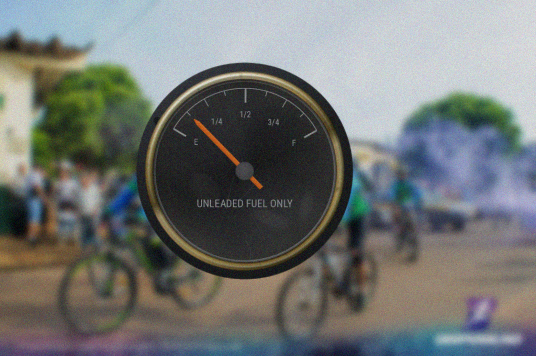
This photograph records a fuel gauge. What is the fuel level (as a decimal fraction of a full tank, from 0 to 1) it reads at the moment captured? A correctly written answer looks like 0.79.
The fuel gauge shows 0.125
